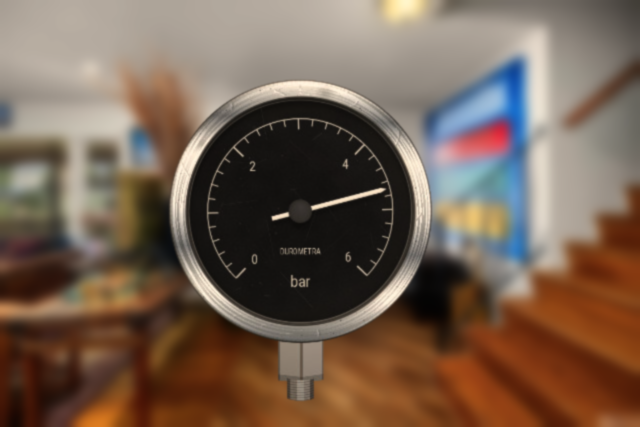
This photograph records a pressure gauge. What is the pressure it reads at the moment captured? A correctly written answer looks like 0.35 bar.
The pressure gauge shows 4.7 bar
